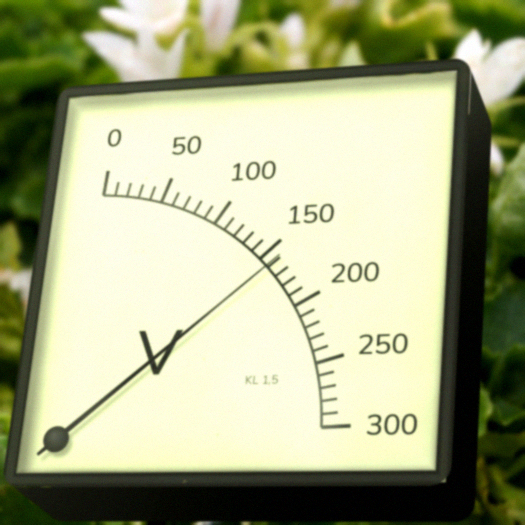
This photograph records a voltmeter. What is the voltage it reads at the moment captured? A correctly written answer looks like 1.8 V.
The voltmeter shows 160 V
